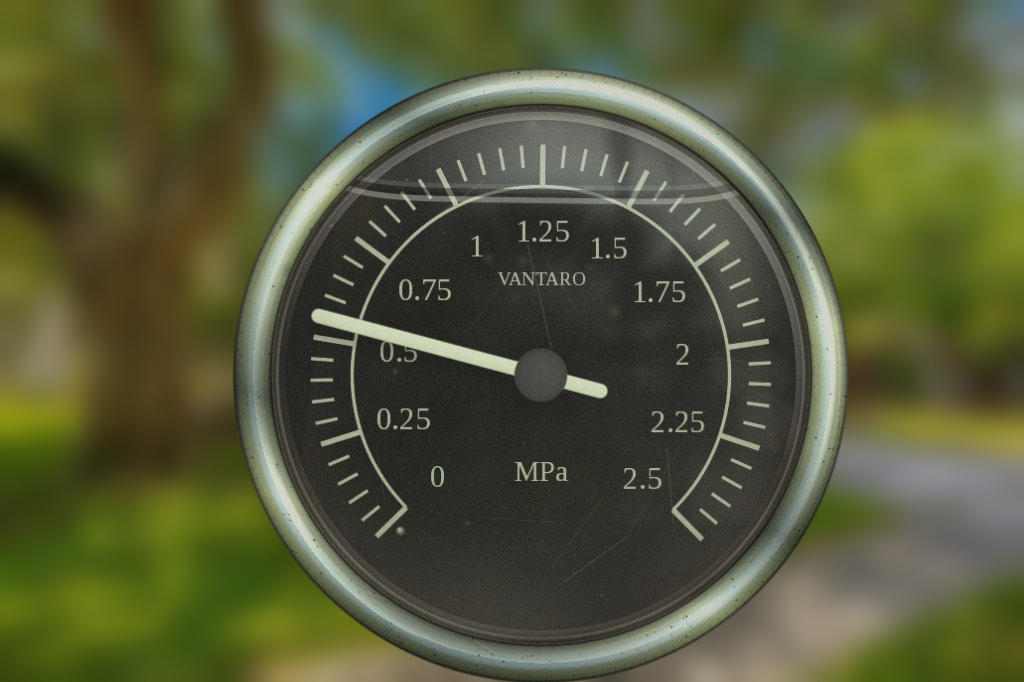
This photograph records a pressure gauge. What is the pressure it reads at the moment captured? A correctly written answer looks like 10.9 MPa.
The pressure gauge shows 0.55 MPa
